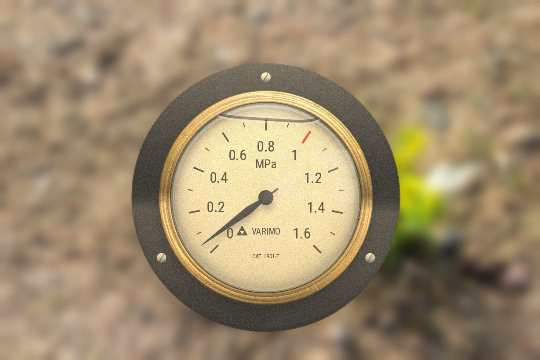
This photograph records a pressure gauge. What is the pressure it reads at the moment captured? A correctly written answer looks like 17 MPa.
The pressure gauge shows 0.05 MPa
